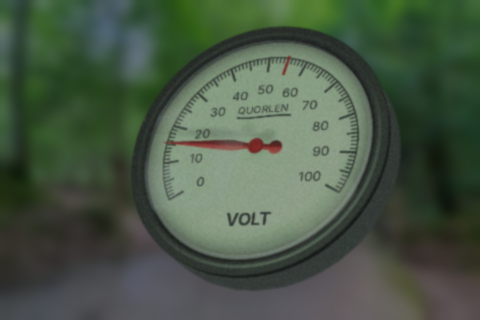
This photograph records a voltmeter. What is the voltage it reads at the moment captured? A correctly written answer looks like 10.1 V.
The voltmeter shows 15 V
